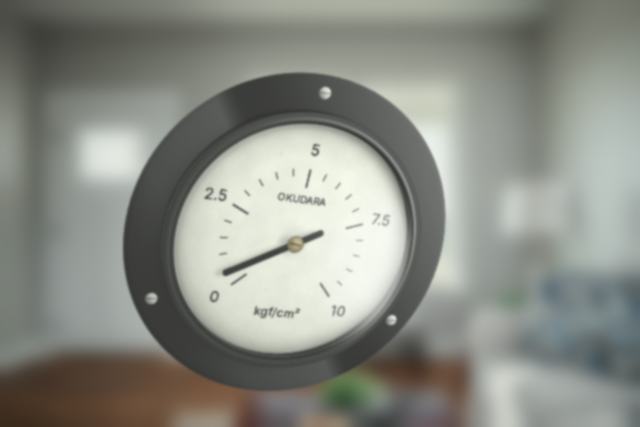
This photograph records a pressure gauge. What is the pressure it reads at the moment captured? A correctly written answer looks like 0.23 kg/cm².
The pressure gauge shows 0.5 kg/cm²
